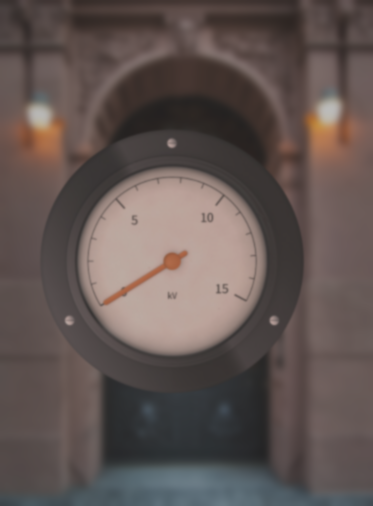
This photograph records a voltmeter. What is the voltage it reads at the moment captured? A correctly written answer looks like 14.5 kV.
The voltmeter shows 0 kV
